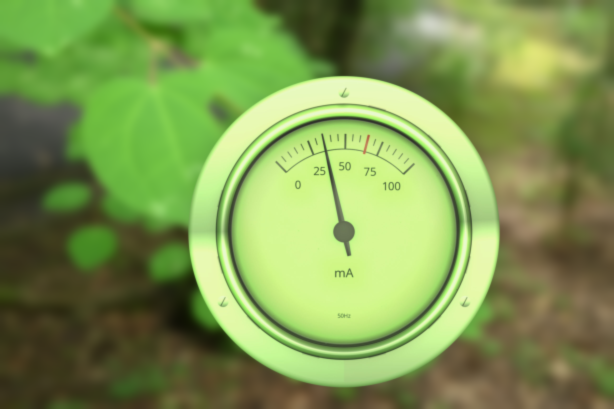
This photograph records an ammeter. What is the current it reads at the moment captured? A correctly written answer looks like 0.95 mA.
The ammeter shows 35 mA
